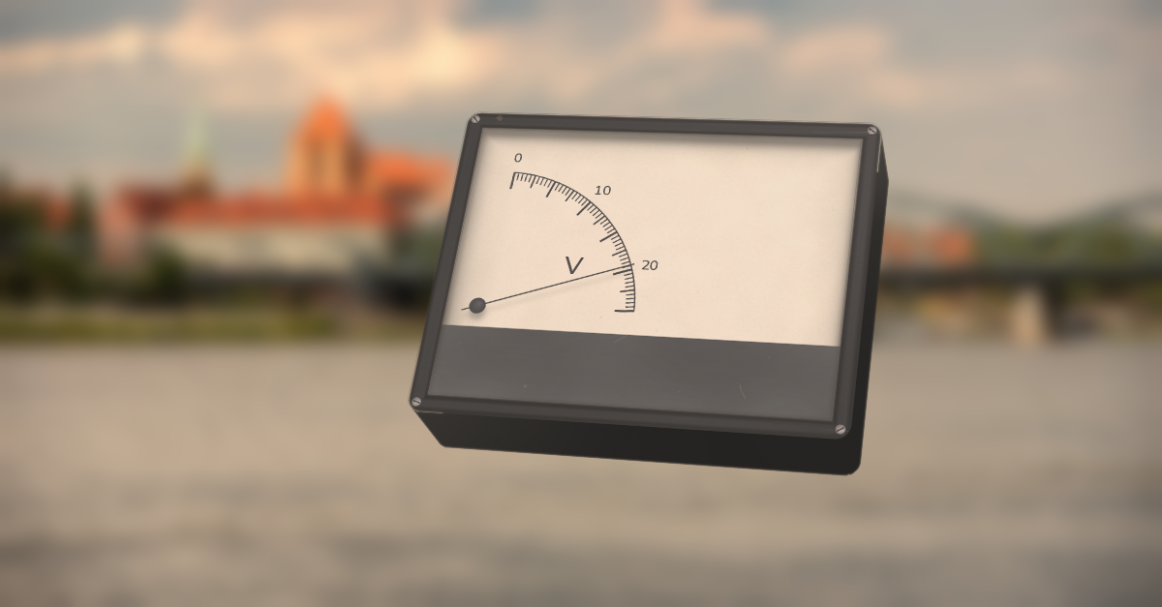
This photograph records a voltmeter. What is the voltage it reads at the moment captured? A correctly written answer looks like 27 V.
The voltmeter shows 20 V
